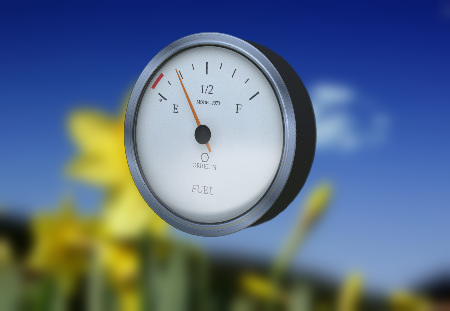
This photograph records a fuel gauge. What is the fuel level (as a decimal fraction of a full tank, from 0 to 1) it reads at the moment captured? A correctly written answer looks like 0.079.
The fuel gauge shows 0.25
